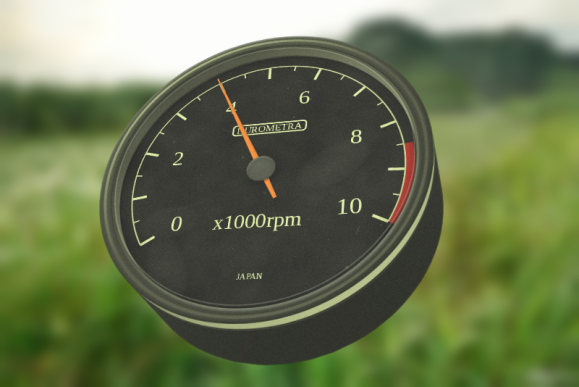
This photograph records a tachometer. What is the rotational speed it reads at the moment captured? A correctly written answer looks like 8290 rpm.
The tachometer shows 4000 rpm
